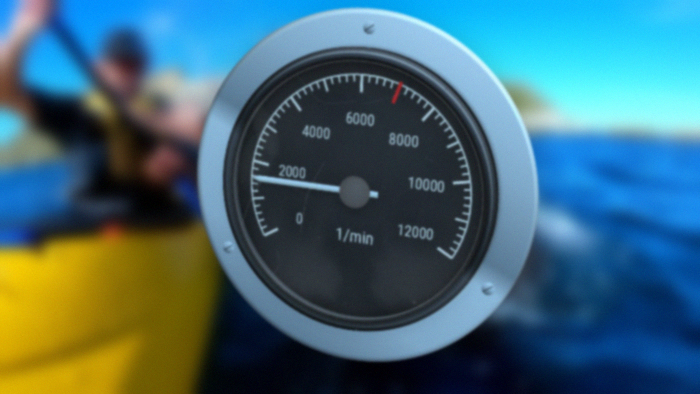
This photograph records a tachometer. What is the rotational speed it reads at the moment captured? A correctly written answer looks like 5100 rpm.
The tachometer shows 1600 rpm
